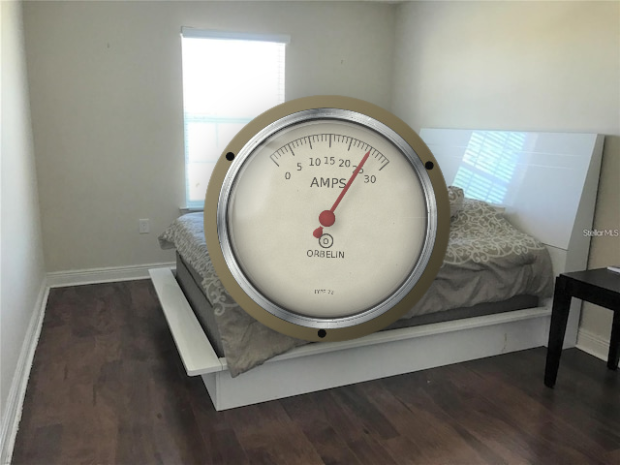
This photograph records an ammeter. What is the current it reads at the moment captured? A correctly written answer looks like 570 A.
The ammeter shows 25 A
